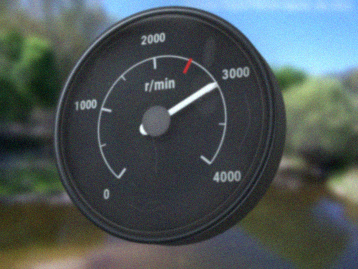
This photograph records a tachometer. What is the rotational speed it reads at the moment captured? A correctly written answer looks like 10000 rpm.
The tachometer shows 3000 rpm
